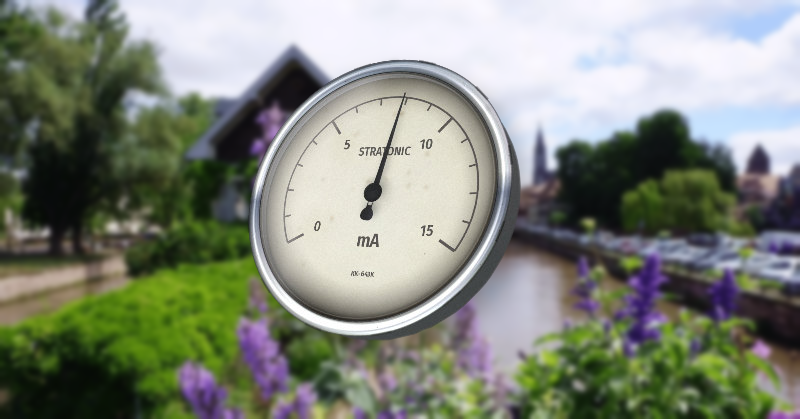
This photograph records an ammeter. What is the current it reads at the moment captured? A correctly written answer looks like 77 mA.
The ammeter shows 8 mA
